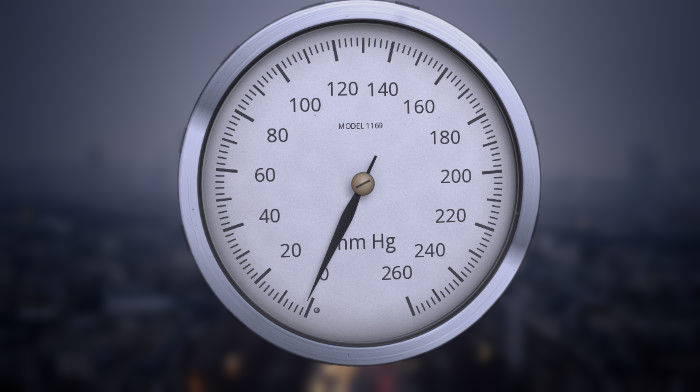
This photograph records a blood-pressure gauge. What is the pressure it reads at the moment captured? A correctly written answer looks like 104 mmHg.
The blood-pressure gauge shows 2 mmHg
